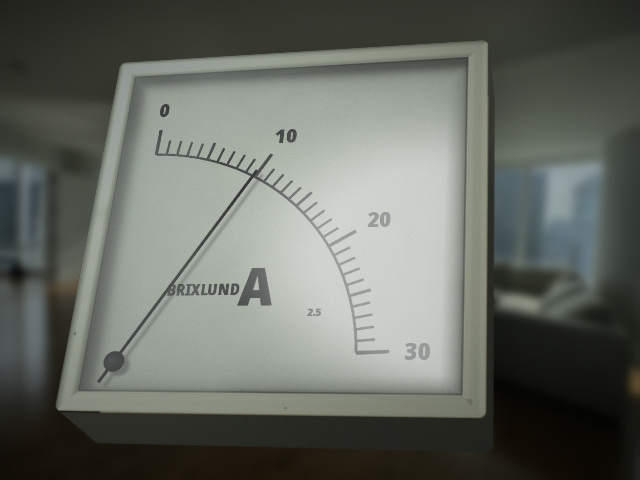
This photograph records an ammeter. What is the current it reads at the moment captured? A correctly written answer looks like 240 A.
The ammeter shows 10 A
